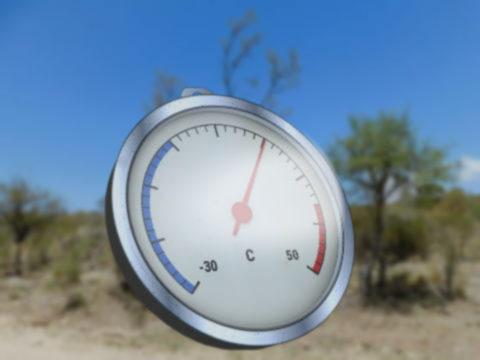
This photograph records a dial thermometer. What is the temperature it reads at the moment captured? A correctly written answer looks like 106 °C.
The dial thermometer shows 20 °C
